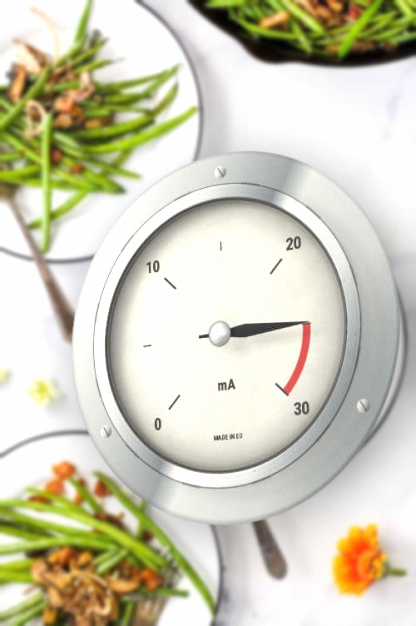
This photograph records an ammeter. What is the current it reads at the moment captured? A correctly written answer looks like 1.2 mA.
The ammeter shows 25 mA
